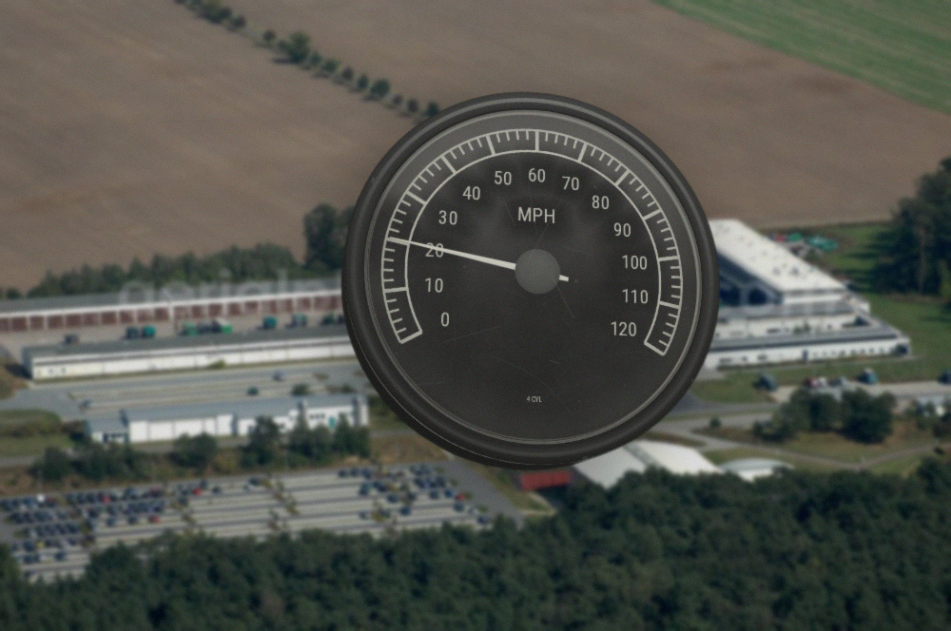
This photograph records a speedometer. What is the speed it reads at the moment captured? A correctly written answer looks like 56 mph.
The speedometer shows 20 mph
